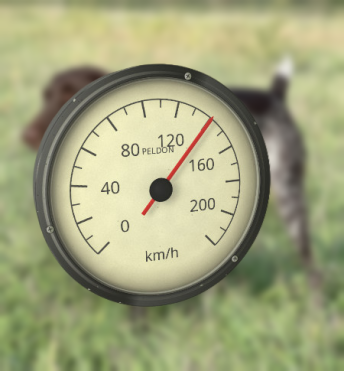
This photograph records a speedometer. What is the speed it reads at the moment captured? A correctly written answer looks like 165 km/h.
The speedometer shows 140 km/h
